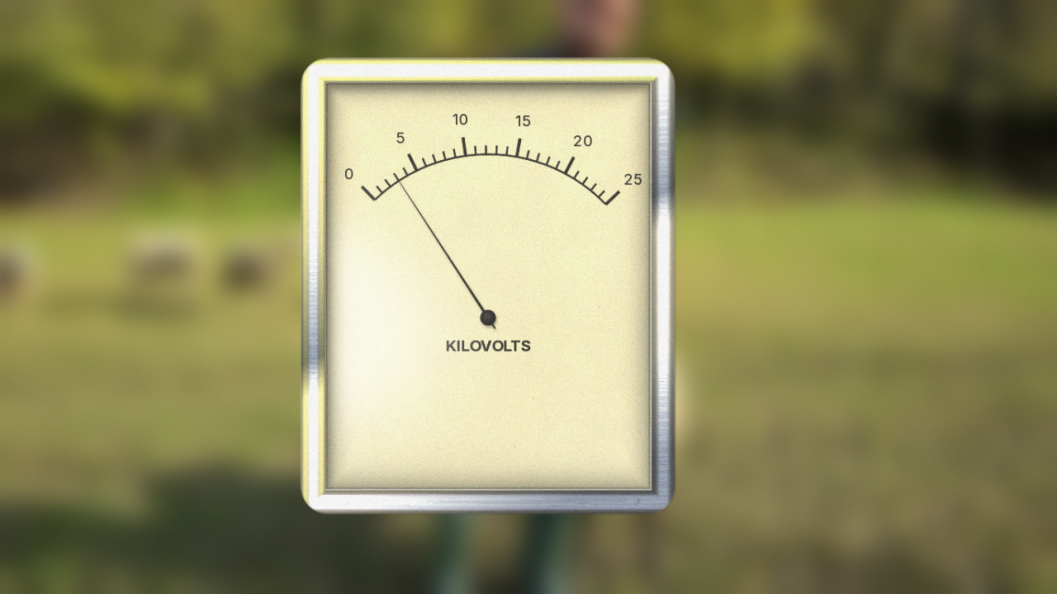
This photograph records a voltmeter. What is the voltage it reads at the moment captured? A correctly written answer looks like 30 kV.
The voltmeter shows 3 kV
